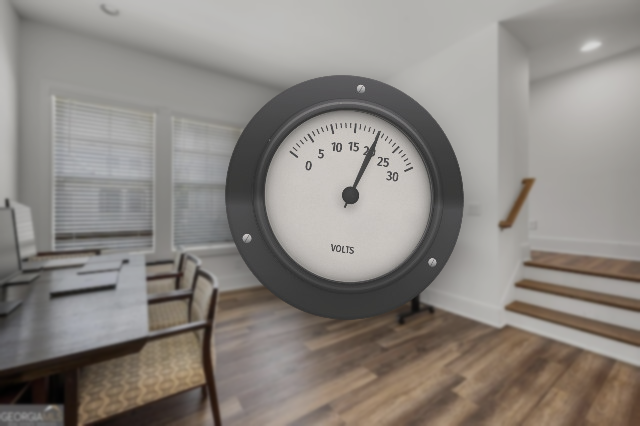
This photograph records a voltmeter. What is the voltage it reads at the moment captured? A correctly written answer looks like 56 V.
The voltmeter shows 20 V
